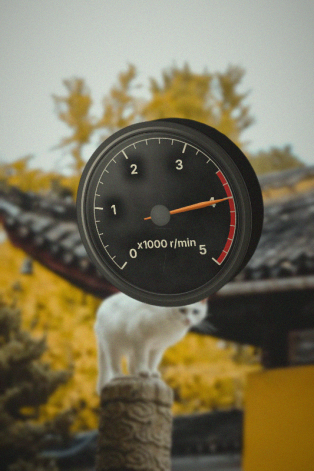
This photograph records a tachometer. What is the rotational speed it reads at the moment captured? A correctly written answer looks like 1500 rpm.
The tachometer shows 4000 rpm
